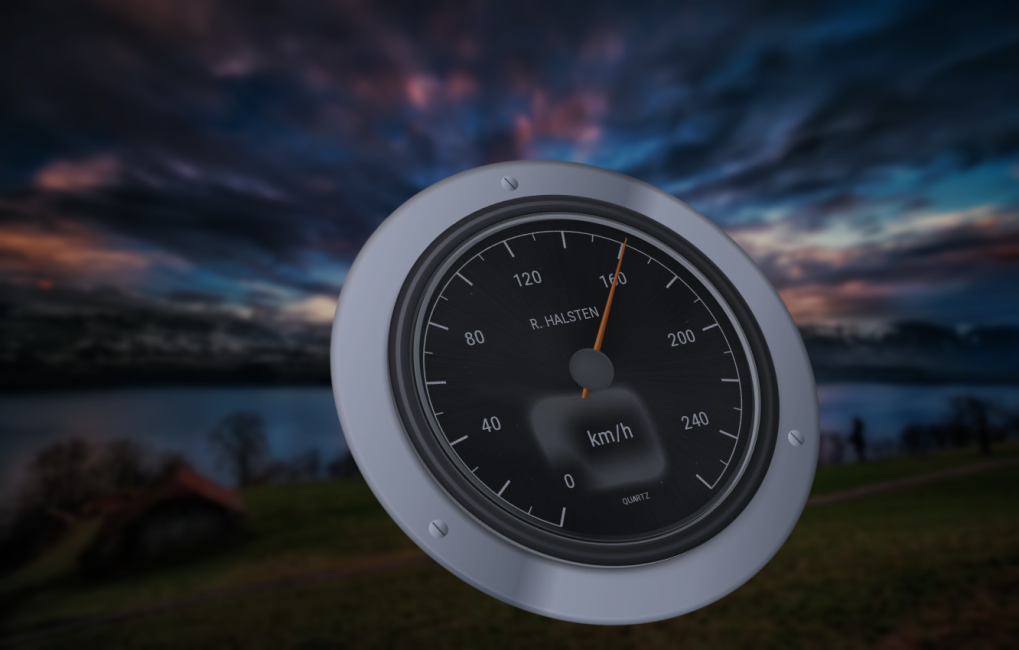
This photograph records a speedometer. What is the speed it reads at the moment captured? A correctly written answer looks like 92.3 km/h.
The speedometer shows 160 km/h
